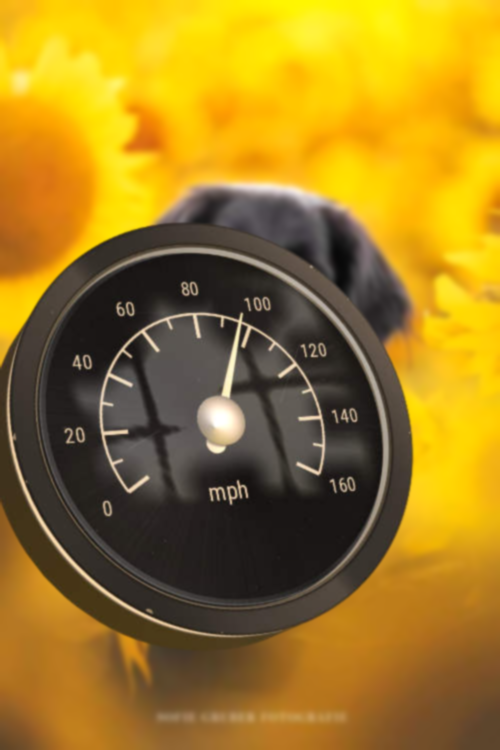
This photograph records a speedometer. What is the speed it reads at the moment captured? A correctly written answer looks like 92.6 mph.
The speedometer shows 95 mph
